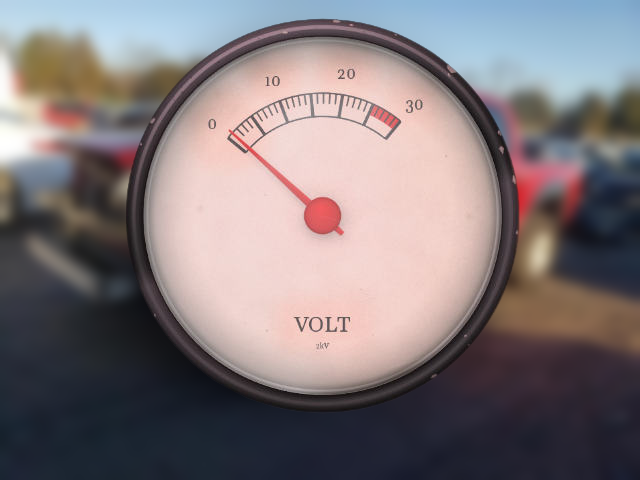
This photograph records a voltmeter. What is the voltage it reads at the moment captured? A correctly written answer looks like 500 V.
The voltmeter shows 1 V
